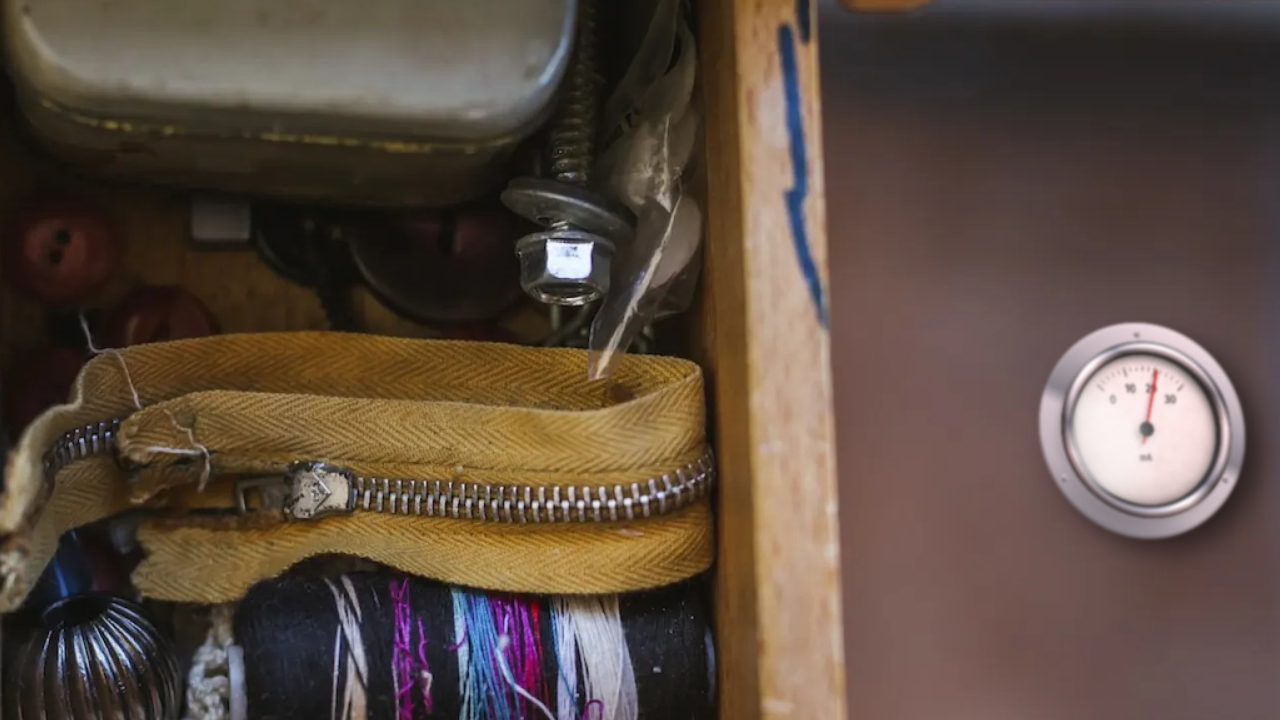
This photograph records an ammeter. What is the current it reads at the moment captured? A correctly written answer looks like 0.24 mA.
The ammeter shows 20 mA
